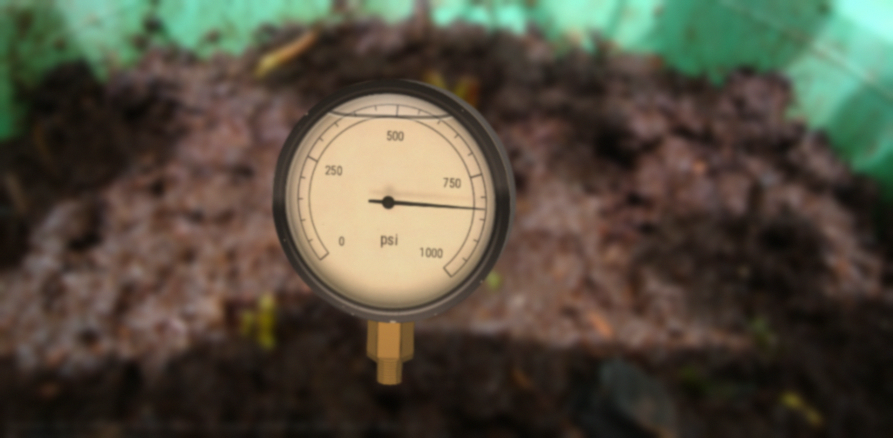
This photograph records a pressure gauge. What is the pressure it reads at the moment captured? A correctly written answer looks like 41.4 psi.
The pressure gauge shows 825 psi
